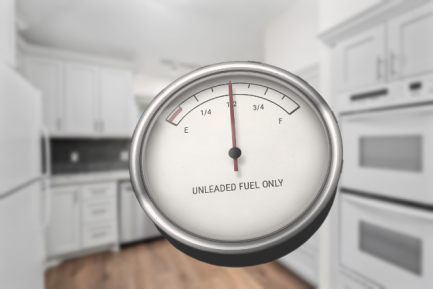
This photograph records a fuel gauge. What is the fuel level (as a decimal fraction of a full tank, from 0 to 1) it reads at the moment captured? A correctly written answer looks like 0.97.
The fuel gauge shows 0.5
